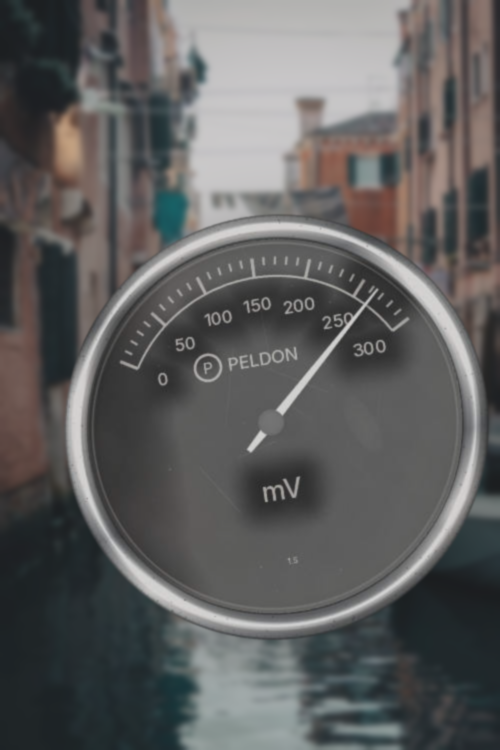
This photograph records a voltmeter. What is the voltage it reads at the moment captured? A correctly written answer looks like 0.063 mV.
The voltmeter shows 265 mV
